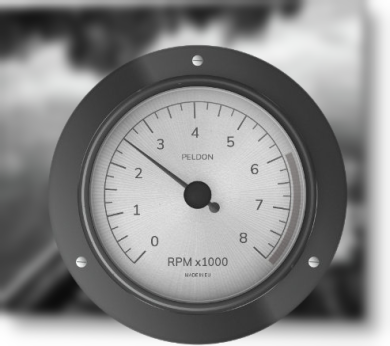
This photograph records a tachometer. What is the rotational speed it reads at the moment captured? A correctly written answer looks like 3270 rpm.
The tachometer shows 2500 rpm
